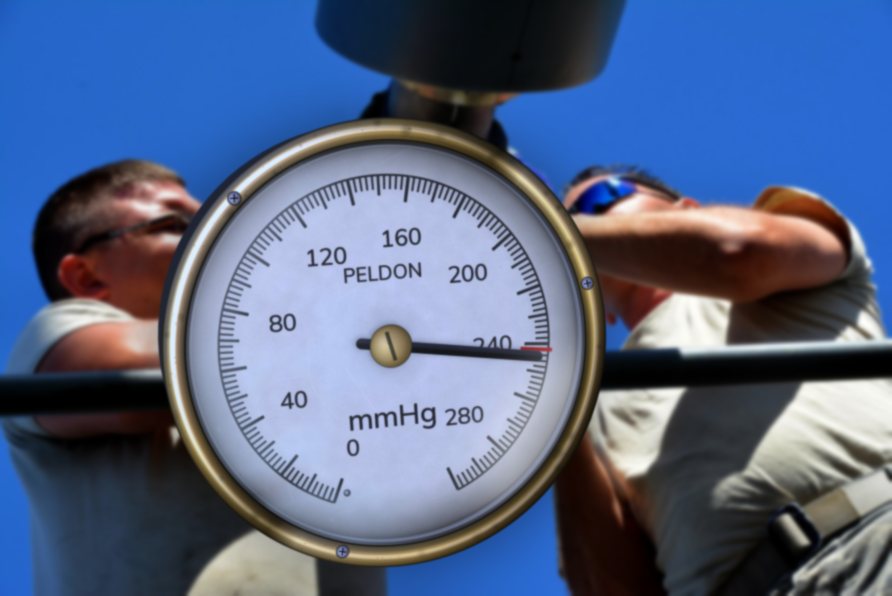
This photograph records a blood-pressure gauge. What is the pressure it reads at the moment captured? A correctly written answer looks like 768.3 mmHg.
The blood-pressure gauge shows 244 mmHg
